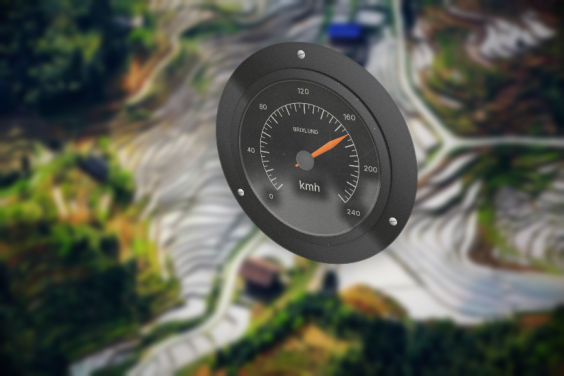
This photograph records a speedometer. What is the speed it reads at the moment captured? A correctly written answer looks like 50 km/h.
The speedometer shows 170 km/h
